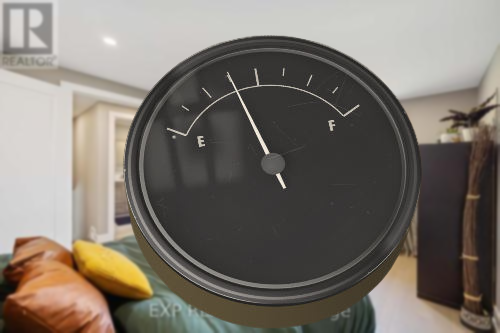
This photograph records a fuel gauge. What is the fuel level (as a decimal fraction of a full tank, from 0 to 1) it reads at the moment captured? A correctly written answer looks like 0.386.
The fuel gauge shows 0.375
